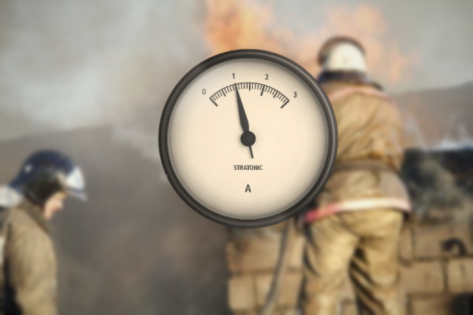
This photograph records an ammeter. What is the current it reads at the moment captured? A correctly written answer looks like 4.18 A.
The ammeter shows 1 A
